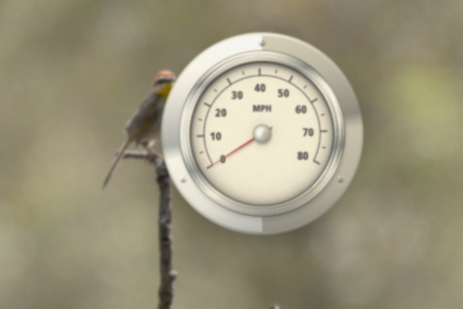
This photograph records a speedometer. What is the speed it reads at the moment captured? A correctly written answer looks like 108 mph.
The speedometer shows 0 mph
